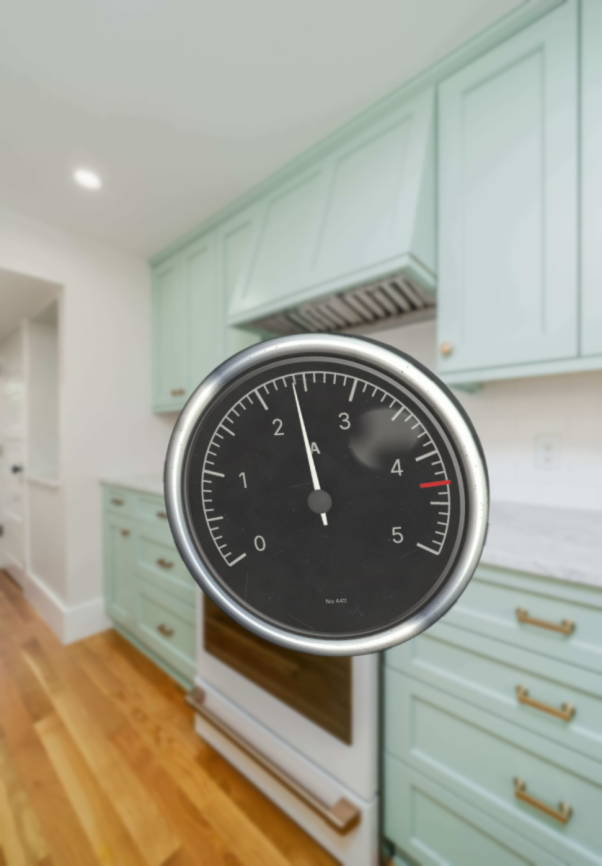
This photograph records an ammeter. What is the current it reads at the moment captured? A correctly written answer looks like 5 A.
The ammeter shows 2.4 A
